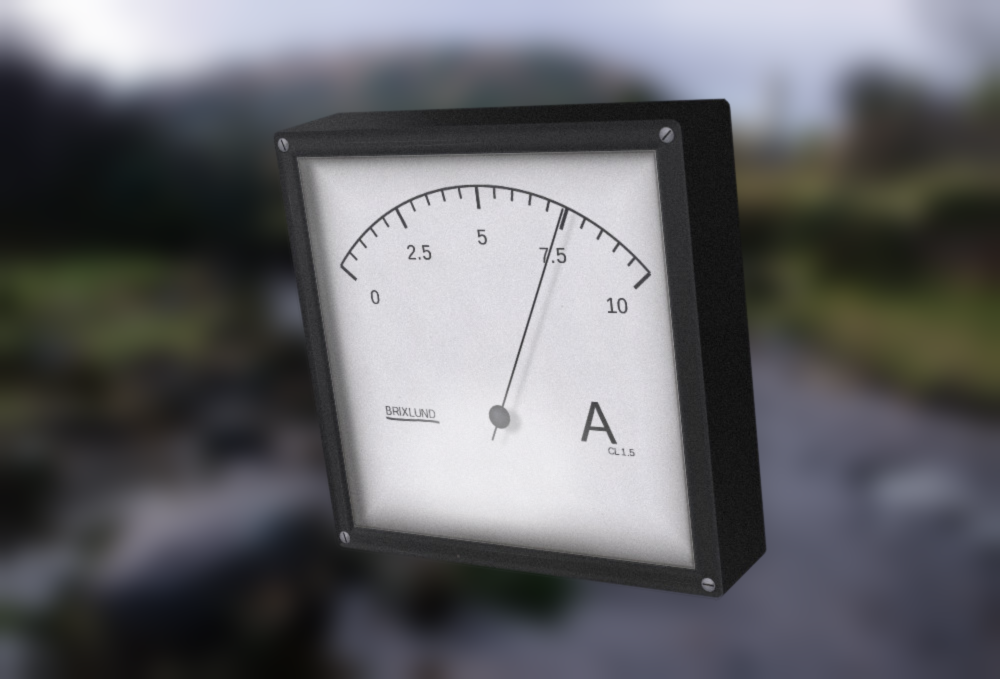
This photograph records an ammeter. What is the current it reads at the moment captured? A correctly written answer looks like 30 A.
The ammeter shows 7.5 A
